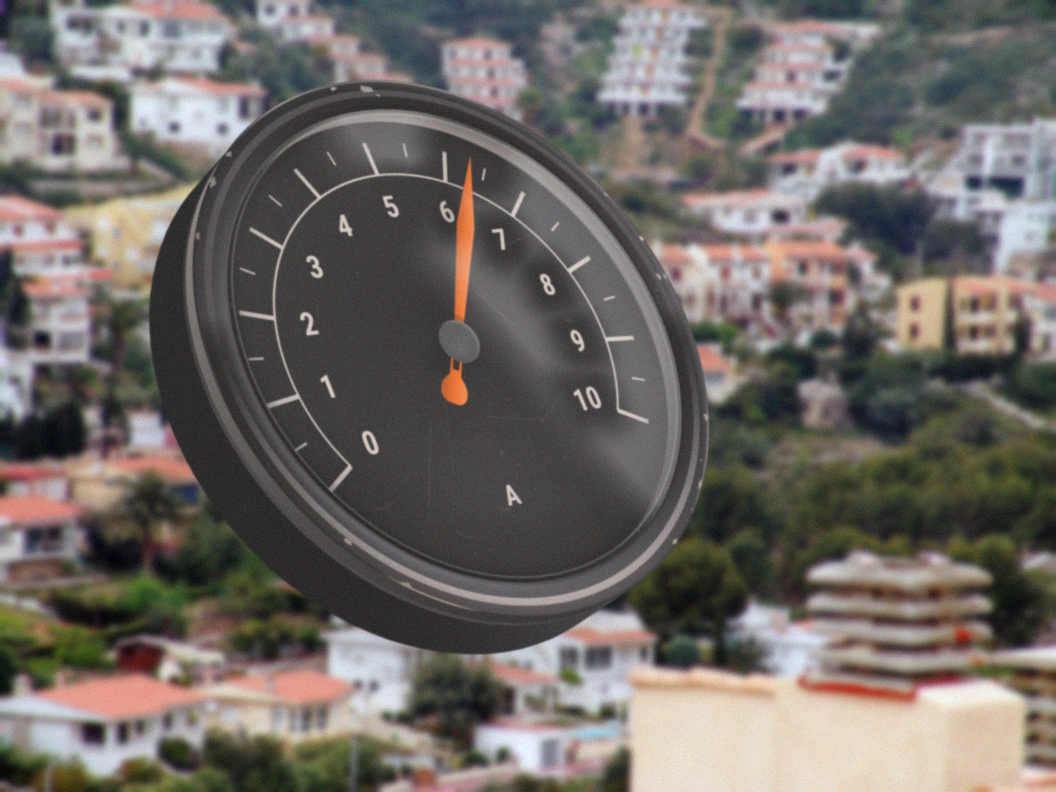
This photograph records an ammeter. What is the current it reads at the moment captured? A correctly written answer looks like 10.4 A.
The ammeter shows 6.25 A
